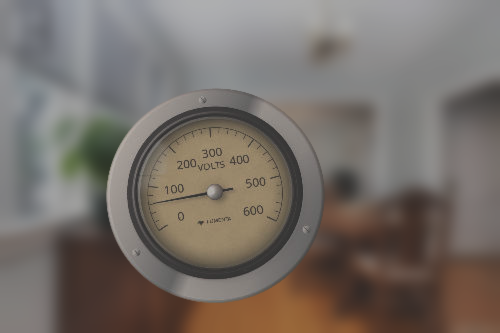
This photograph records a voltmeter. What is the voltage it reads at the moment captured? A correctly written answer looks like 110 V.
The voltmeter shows 60 V
